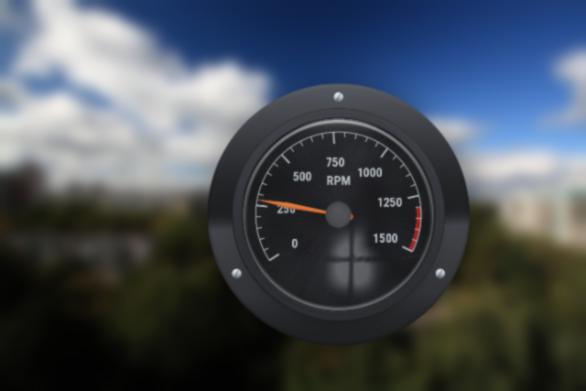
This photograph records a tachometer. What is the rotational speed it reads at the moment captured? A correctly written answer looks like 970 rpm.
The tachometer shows 275 rpm
